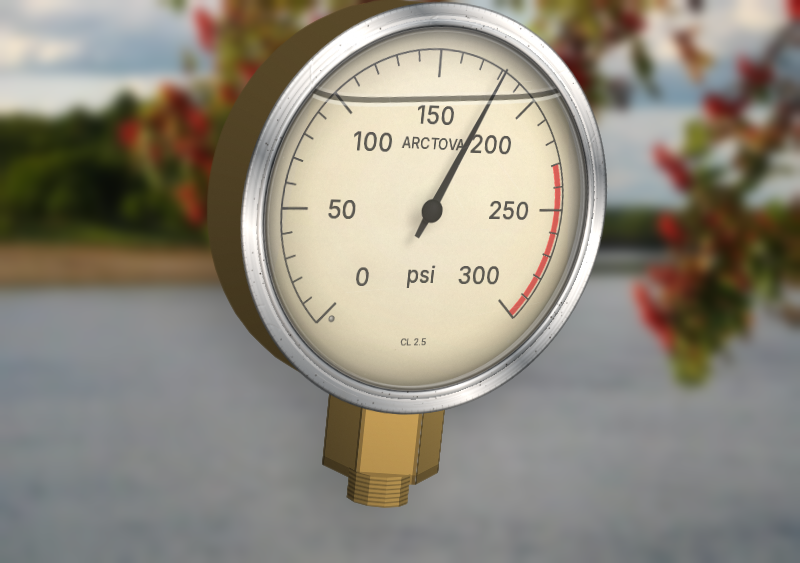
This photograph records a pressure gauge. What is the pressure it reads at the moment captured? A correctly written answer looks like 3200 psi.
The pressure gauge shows 180 psi
